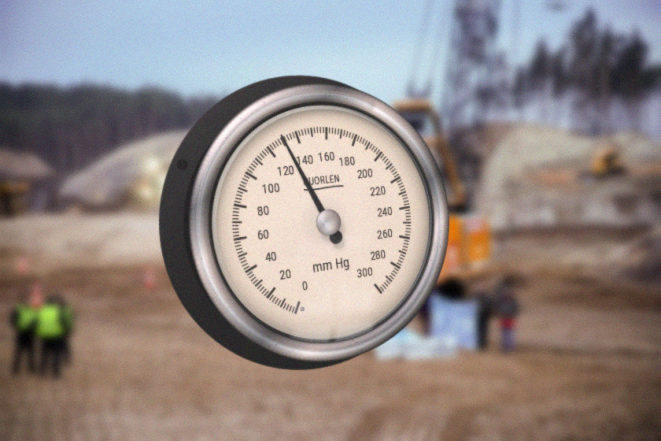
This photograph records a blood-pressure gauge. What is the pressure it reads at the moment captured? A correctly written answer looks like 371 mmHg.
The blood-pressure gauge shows 130 mmHg
